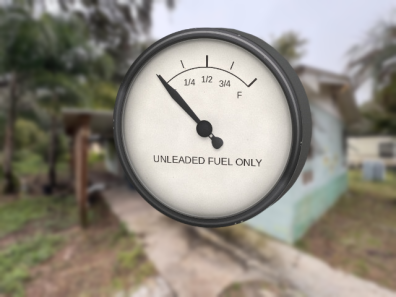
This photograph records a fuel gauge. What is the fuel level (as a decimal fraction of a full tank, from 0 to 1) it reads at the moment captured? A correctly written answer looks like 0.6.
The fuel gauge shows 0
